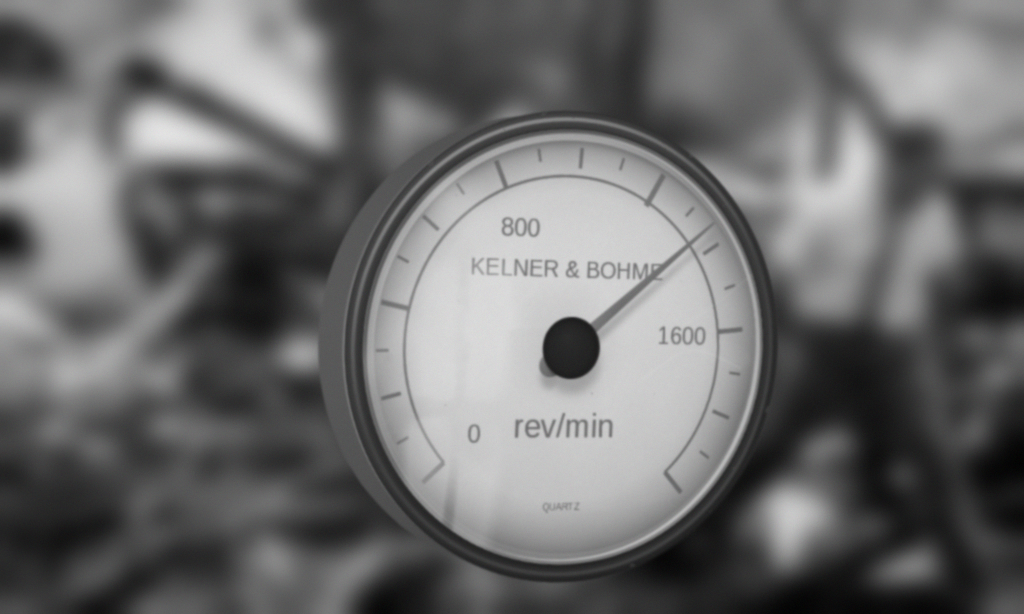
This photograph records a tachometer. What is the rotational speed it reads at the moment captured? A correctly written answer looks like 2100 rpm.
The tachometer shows 1350 rpm
